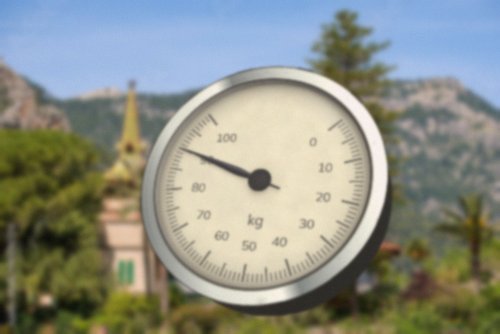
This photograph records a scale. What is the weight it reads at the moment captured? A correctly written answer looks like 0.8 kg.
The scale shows 90 kg
